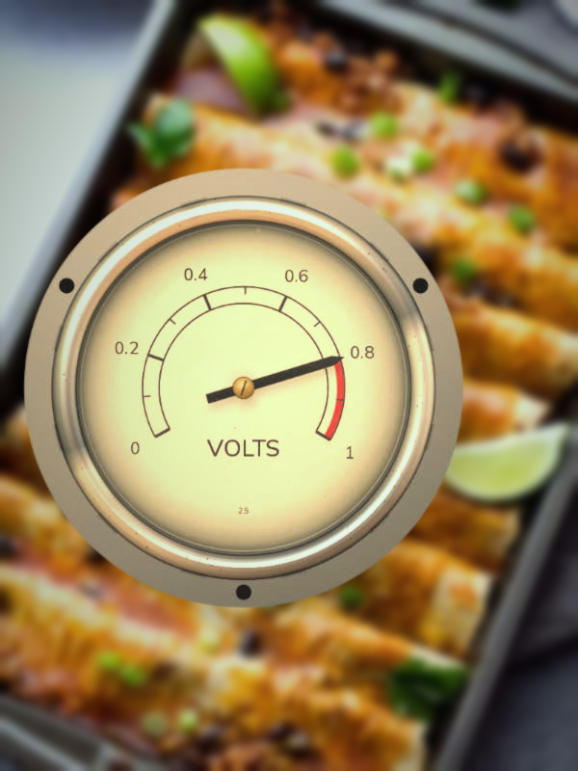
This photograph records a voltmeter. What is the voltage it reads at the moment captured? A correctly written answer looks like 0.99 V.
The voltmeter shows 0.8 V
